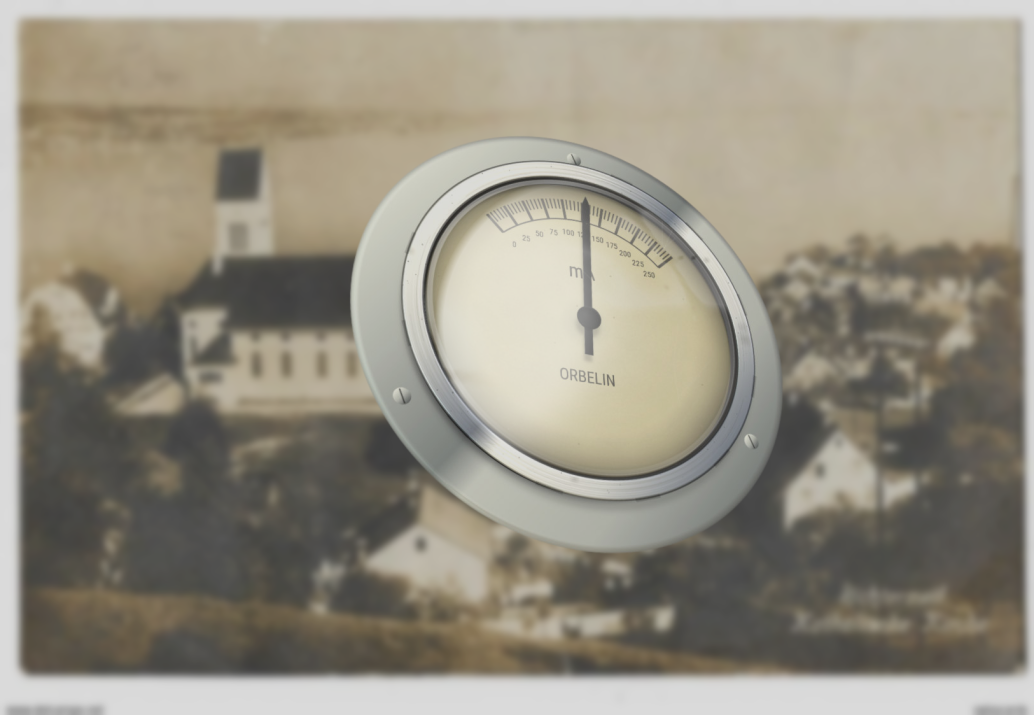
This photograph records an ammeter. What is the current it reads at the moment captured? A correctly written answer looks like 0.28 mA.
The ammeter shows 125 mA
